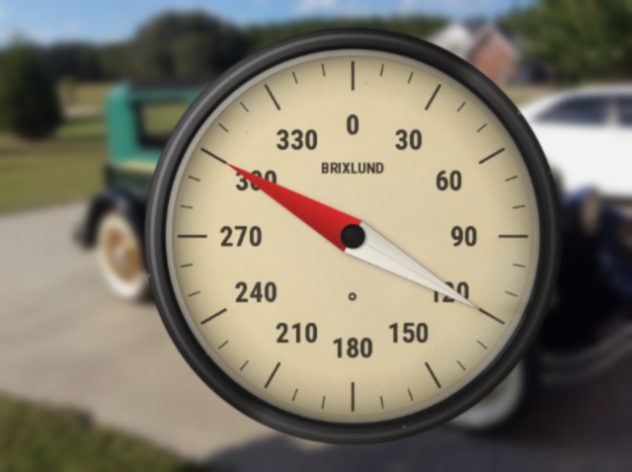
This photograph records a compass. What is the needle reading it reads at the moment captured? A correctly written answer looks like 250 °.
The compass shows 300 °
